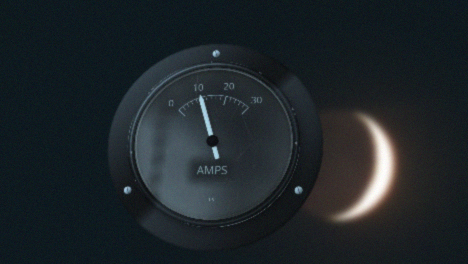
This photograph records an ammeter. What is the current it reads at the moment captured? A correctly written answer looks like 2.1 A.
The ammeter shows 10 A
